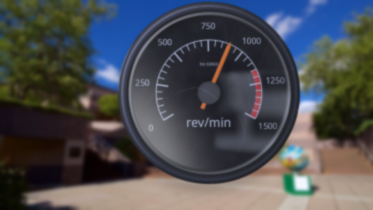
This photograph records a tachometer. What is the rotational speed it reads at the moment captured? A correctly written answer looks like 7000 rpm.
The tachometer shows 900 rpm
